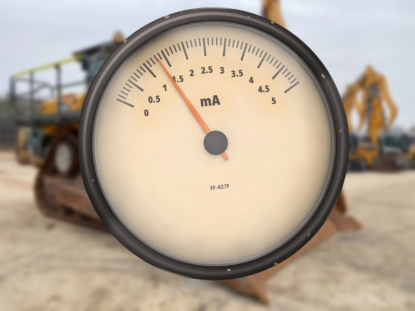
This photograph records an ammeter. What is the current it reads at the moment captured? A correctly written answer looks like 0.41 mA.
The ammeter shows 1.3 mA
